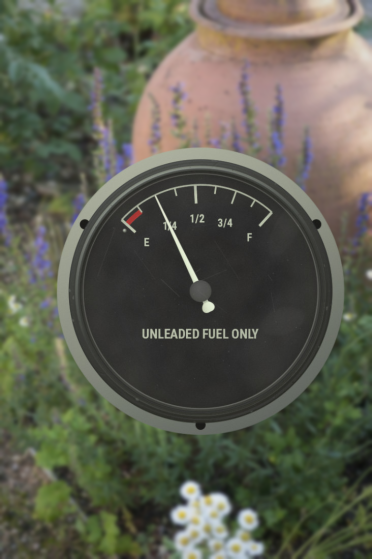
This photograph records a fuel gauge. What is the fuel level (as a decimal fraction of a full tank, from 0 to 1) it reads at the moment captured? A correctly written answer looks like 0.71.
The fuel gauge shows 0.25
